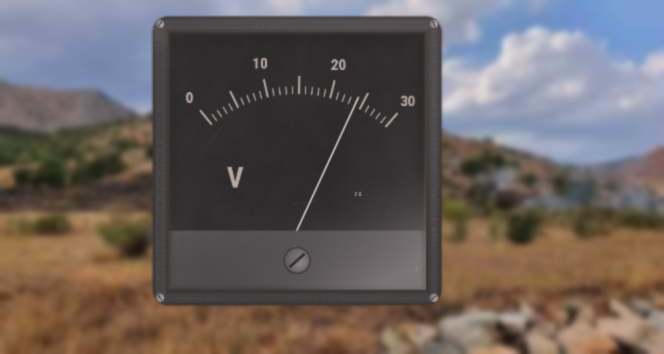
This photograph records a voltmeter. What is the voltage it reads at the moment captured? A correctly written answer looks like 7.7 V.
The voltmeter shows 24 V
